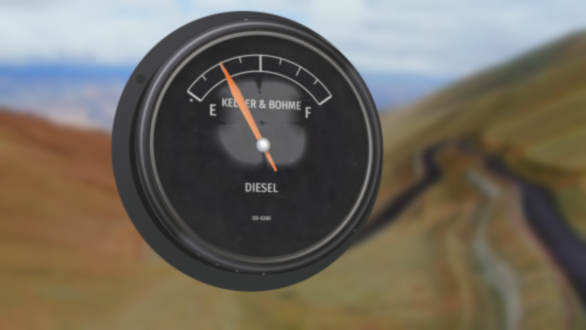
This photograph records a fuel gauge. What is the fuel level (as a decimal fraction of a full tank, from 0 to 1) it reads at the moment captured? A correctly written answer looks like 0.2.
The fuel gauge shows 0.25
